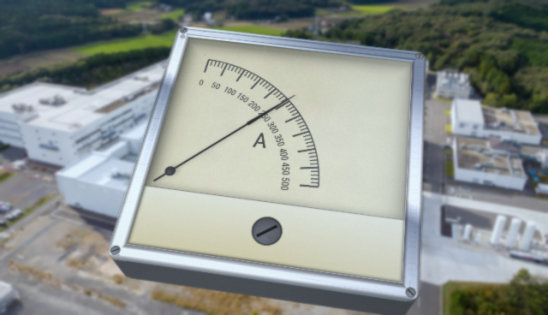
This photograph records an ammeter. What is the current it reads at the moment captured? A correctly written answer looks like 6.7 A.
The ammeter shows 250 A
